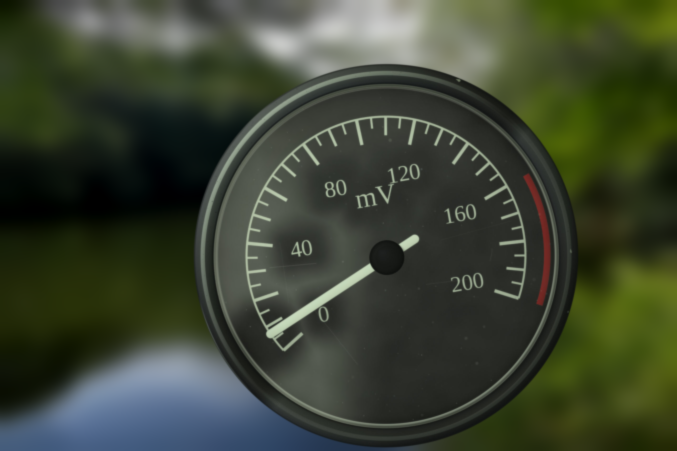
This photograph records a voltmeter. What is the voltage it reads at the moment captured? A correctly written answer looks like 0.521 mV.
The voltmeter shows 7.5 mV
